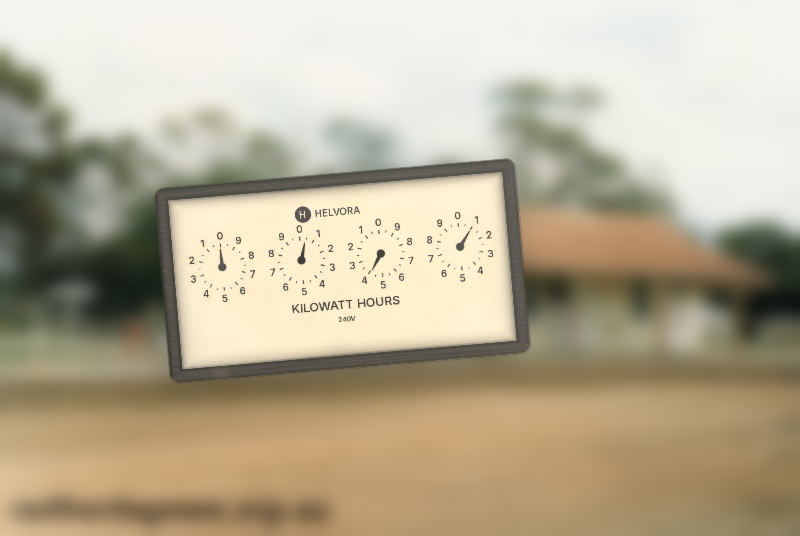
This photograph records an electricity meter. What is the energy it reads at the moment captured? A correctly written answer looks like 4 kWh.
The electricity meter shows 41 kWh
